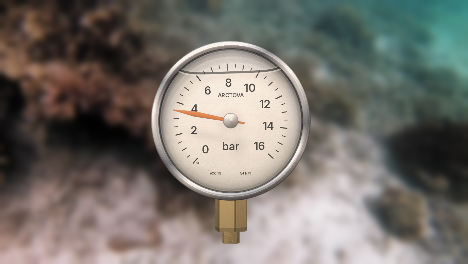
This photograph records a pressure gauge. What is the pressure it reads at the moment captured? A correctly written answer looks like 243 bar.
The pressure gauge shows 3.5 bar
